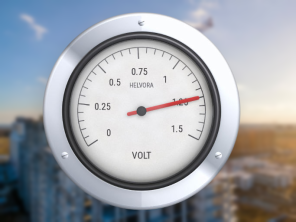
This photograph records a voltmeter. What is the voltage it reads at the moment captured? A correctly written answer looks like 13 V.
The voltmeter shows 1.25 V
